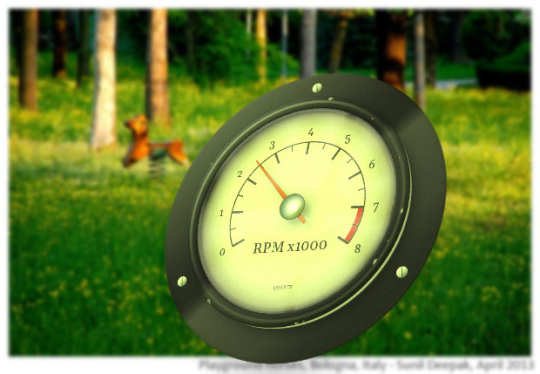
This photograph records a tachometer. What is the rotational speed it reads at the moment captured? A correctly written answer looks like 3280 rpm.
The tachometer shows 2500 rpm
